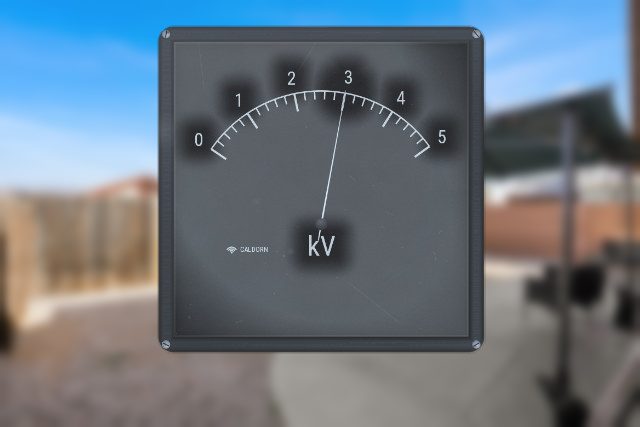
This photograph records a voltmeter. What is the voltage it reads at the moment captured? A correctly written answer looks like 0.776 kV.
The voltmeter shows 3 kV
